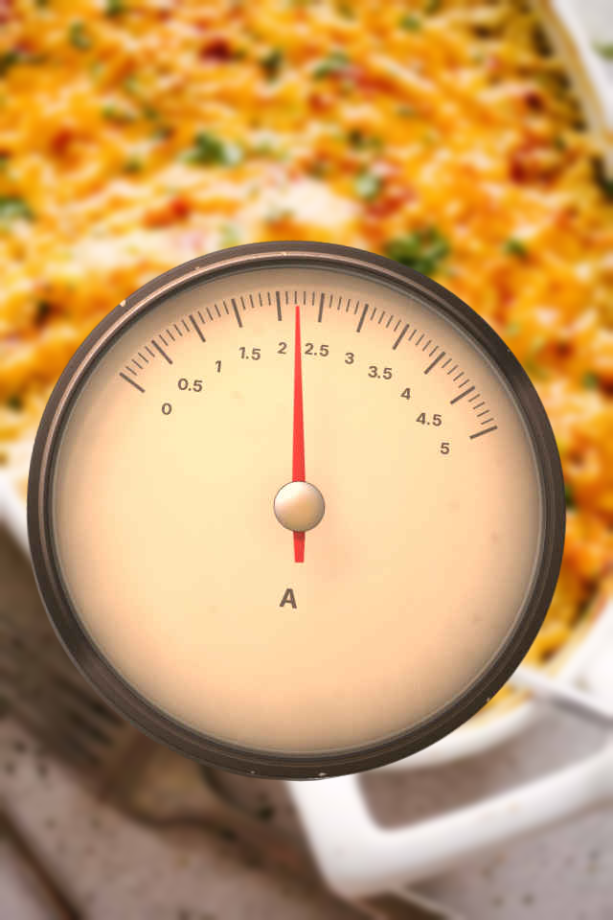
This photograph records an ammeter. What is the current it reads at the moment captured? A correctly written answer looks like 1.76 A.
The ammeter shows 2.2 A
